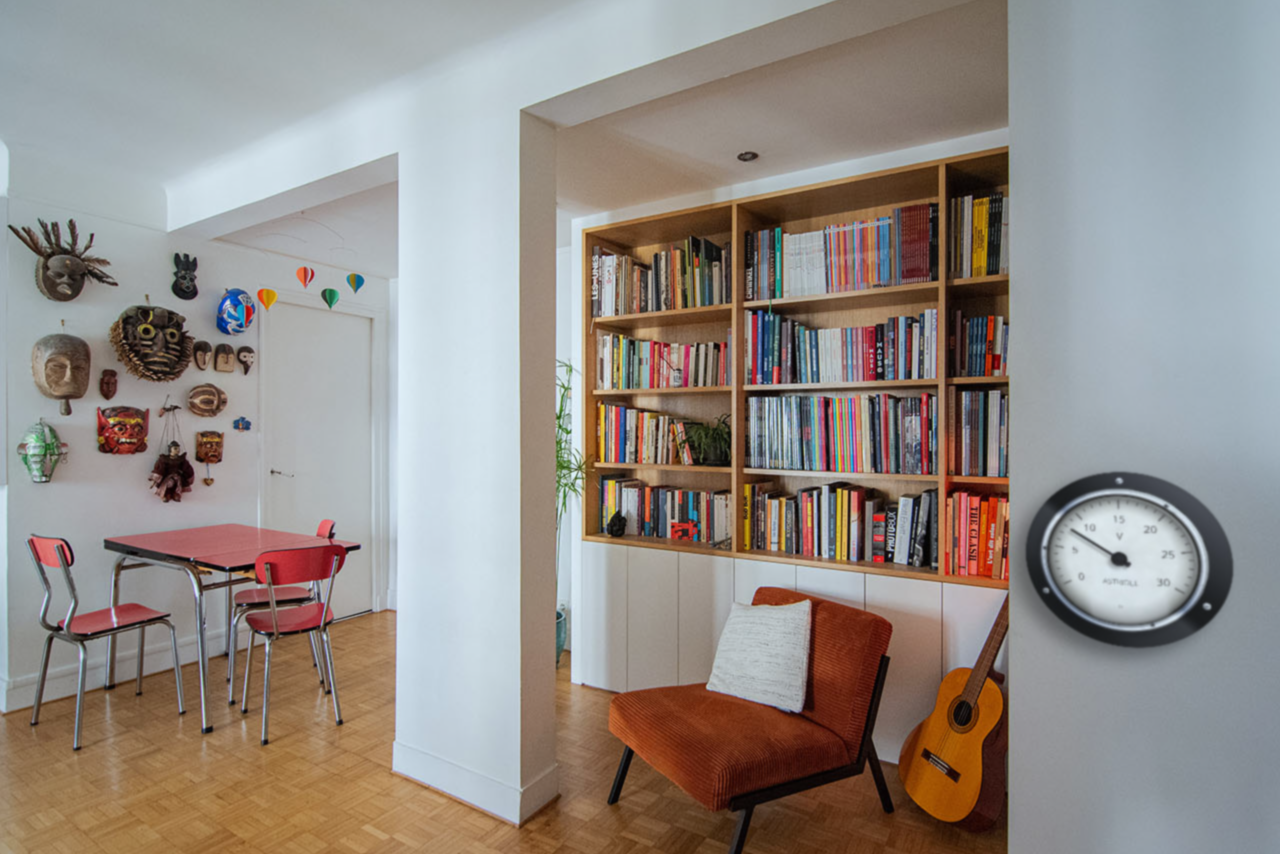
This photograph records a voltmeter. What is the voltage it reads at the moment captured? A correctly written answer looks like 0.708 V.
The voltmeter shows 8 V
